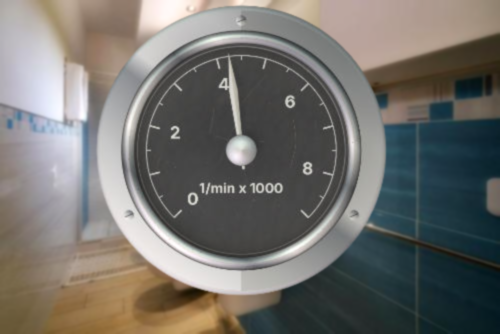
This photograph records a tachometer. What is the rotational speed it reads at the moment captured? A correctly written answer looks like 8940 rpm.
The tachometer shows 4250 rpm
